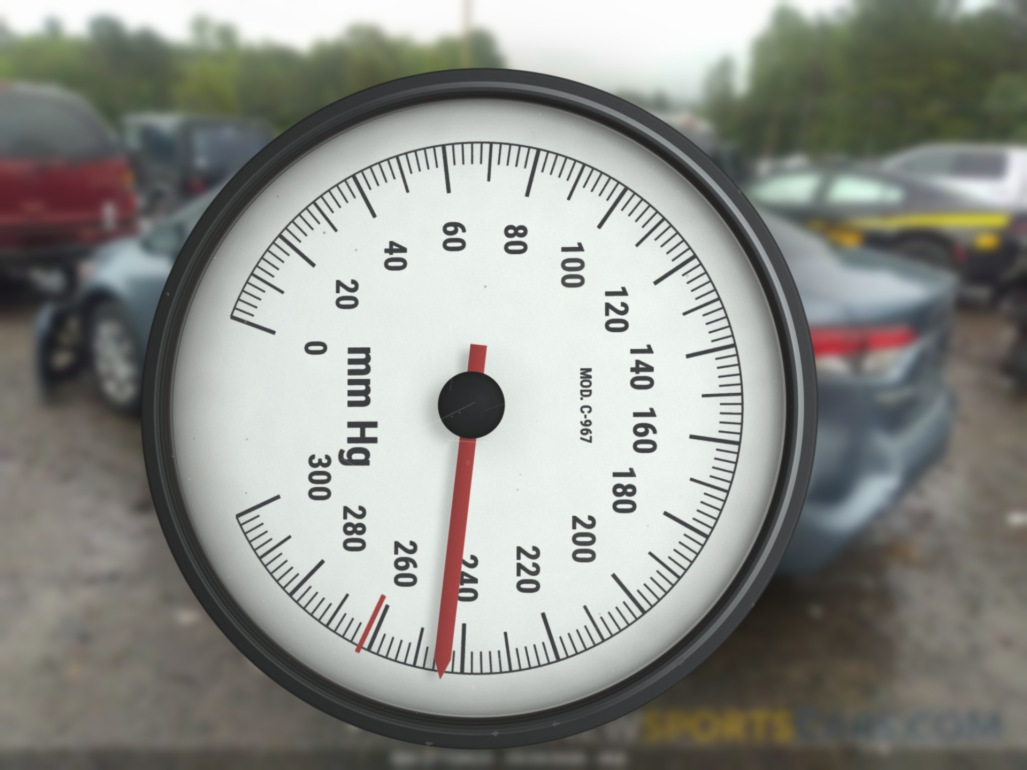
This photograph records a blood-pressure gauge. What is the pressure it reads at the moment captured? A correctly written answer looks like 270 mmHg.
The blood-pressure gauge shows 244 mmHg
